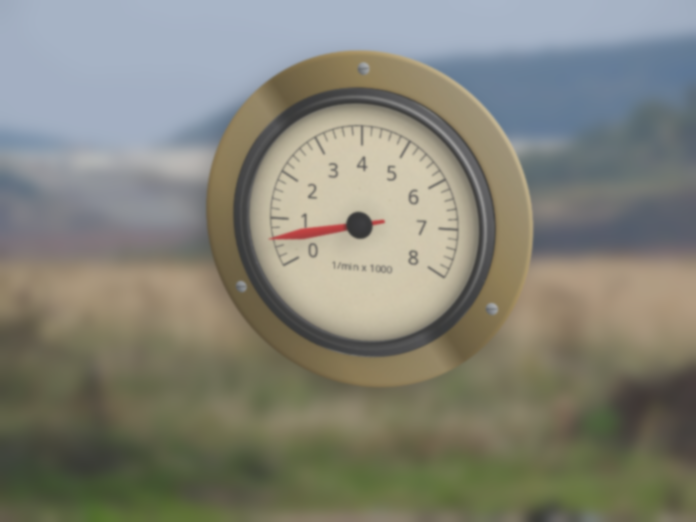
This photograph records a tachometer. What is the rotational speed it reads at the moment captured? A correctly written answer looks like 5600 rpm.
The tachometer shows 600 rpm
